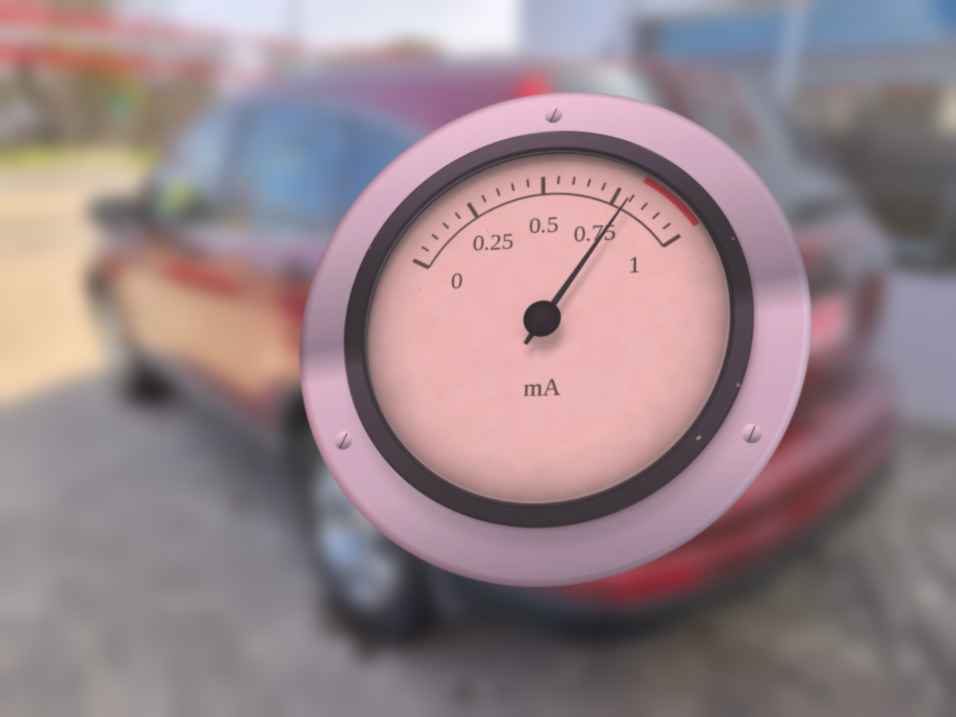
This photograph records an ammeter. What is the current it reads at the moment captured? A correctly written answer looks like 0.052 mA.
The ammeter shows 0.8 mA
